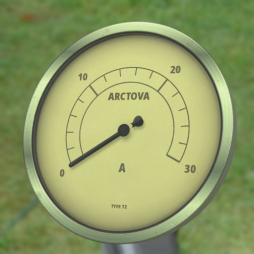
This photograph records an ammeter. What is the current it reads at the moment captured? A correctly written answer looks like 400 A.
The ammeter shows 0 A
